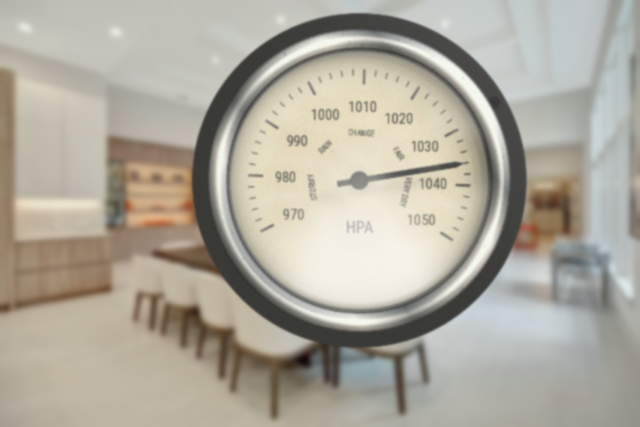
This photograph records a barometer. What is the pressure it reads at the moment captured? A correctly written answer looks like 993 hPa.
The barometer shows 1036 hPa
